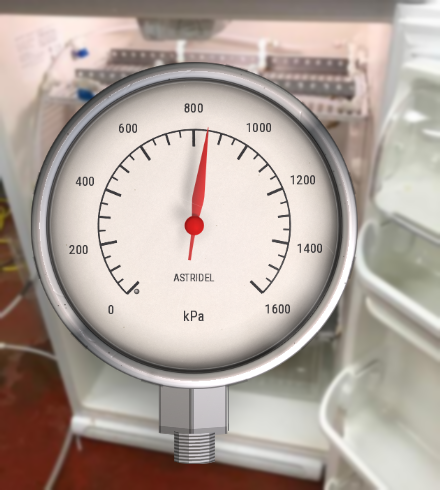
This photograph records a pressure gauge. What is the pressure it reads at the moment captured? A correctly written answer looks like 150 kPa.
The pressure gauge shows 850 kPa
